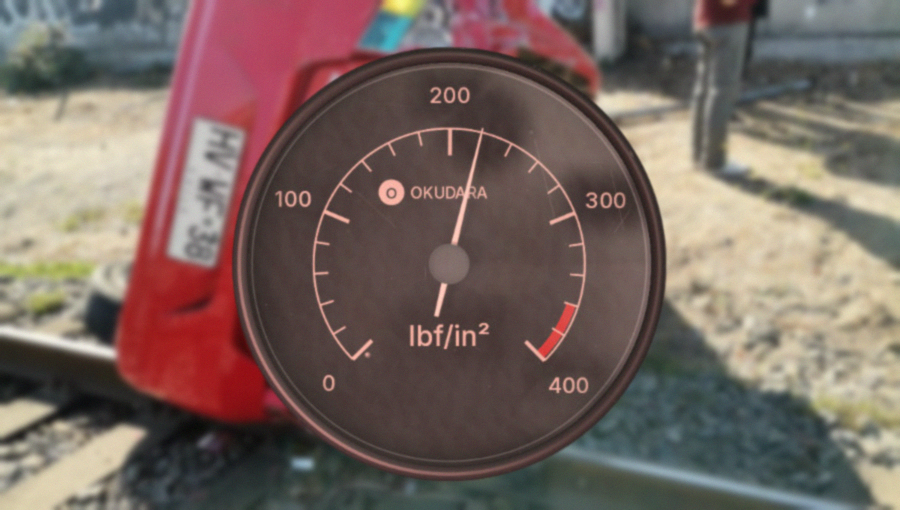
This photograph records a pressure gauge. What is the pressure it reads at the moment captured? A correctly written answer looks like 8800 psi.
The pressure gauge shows 220 psi
